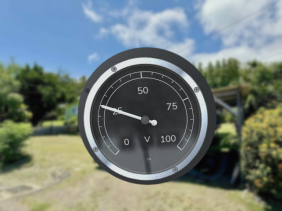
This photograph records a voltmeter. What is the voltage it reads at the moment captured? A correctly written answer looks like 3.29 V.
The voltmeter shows 25 V
